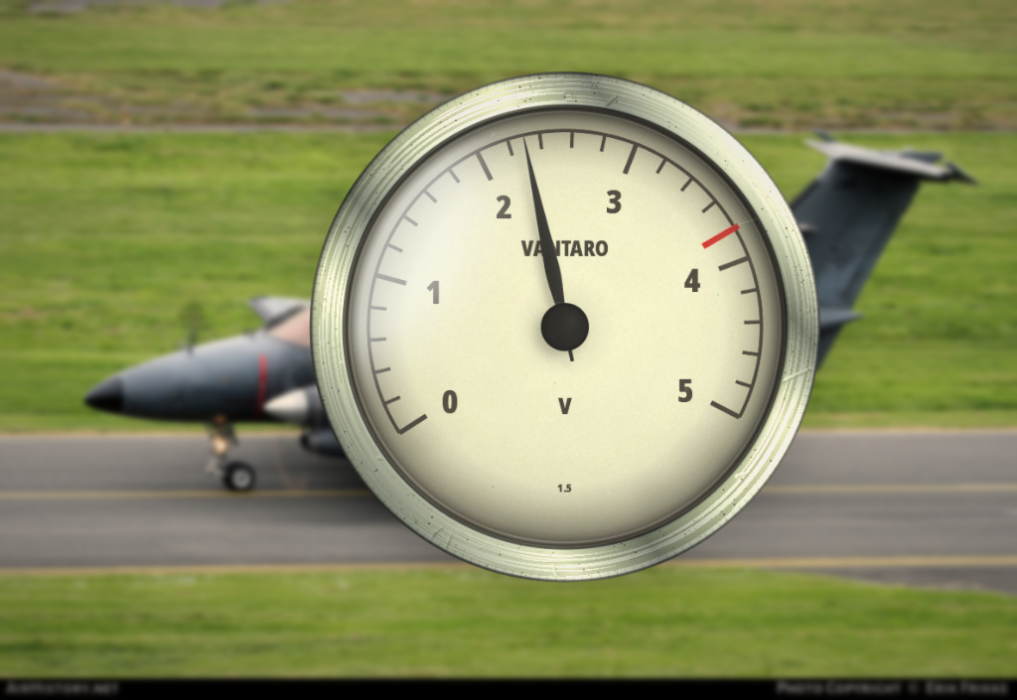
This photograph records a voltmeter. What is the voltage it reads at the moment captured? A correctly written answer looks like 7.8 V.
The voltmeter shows 2.3 V
